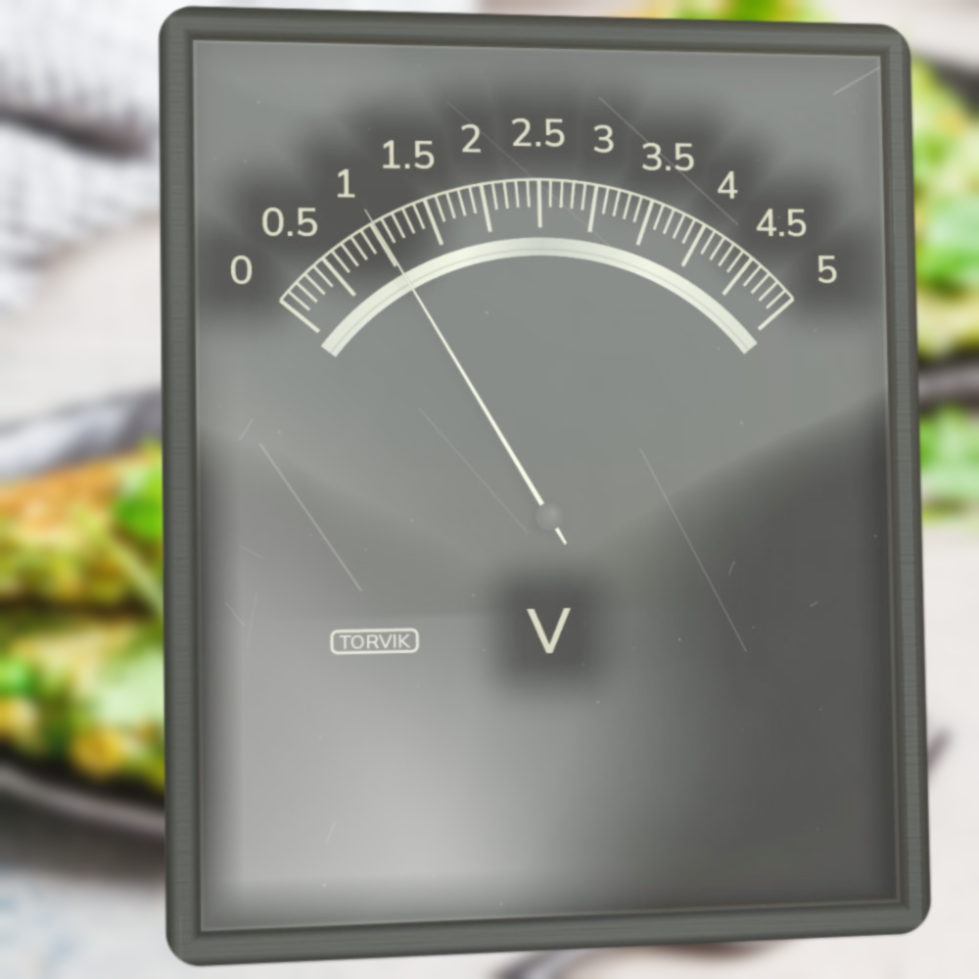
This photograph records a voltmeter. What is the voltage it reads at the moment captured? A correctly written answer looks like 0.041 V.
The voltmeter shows 1 V
